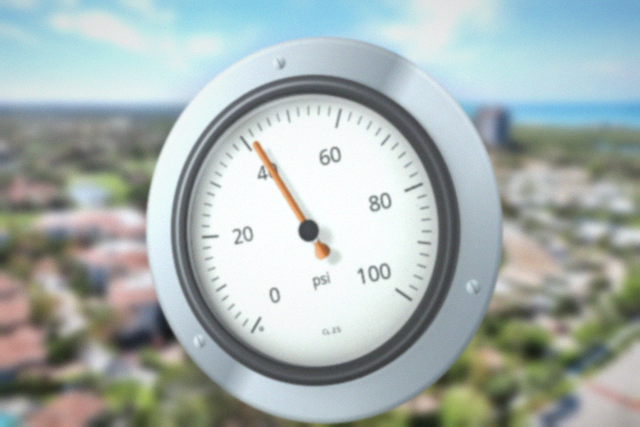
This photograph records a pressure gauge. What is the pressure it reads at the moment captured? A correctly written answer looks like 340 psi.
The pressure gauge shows 42 psi
